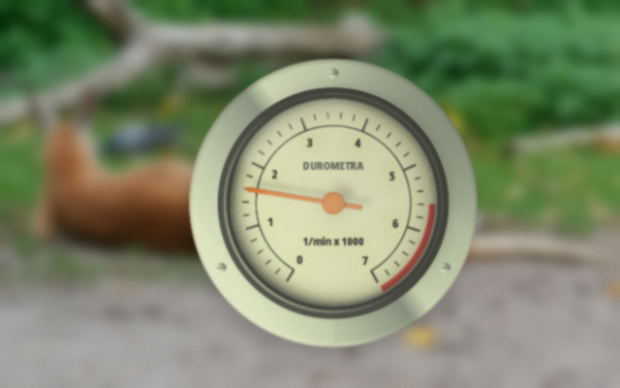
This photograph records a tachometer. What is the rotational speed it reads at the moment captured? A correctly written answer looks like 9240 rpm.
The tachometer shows 1600 rpm
